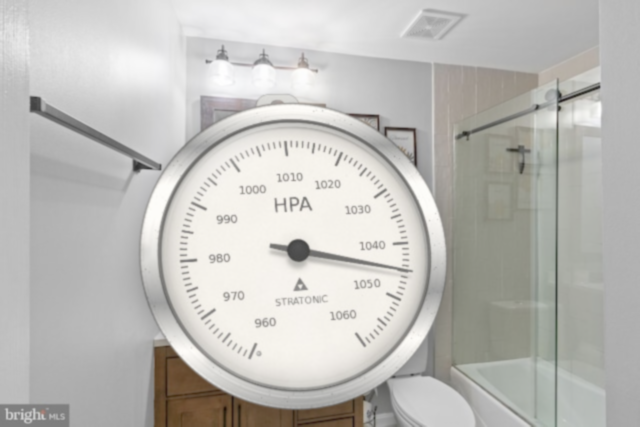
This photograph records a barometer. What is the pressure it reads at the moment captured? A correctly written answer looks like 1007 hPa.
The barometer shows 1045 hPa
